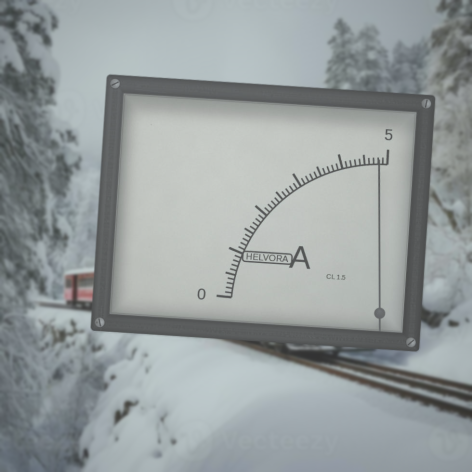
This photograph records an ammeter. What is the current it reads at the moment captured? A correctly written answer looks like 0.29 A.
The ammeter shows 4.8 A
